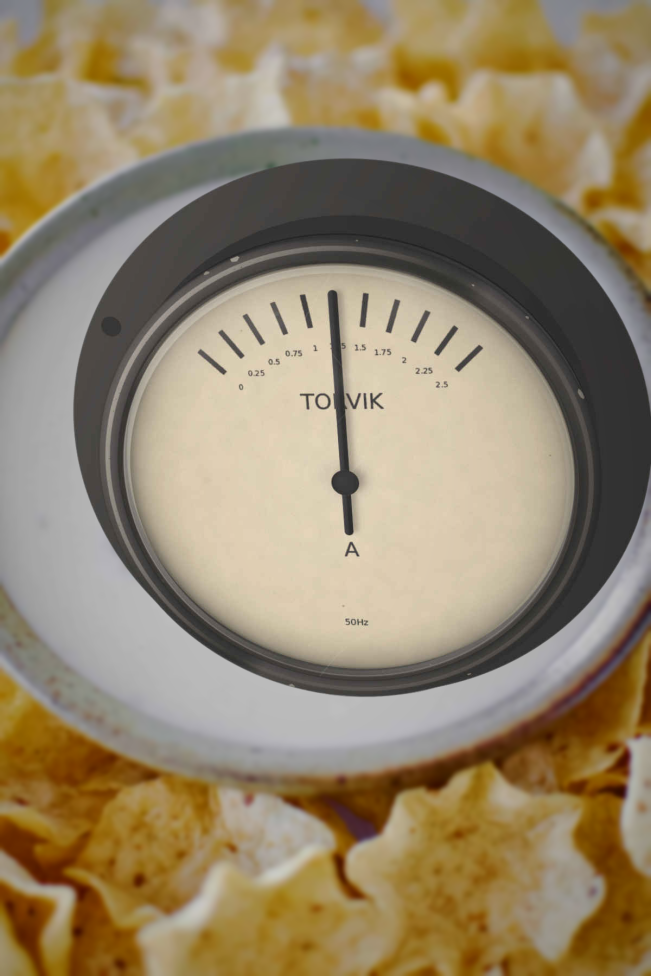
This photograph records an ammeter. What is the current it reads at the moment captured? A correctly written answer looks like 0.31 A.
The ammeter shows 1.25 A
